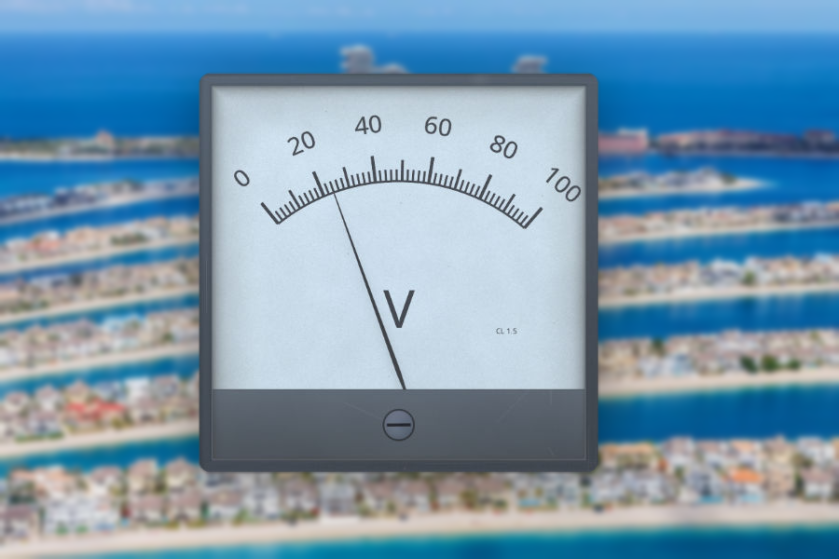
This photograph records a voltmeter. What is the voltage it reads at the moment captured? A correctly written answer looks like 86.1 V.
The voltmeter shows 24 V
